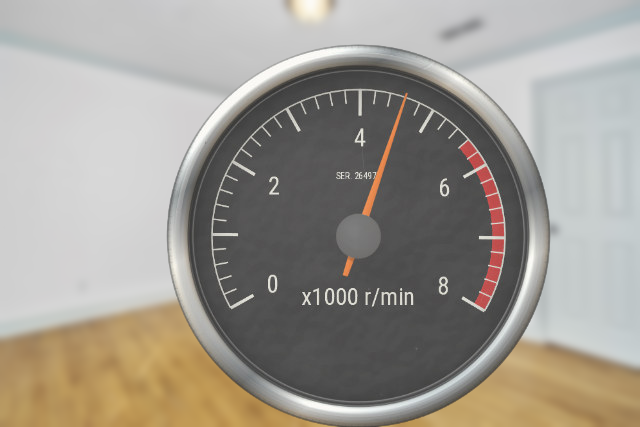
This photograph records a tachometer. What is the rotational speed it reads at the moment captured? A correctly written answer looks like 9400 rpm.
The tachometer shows 4600 rpm
